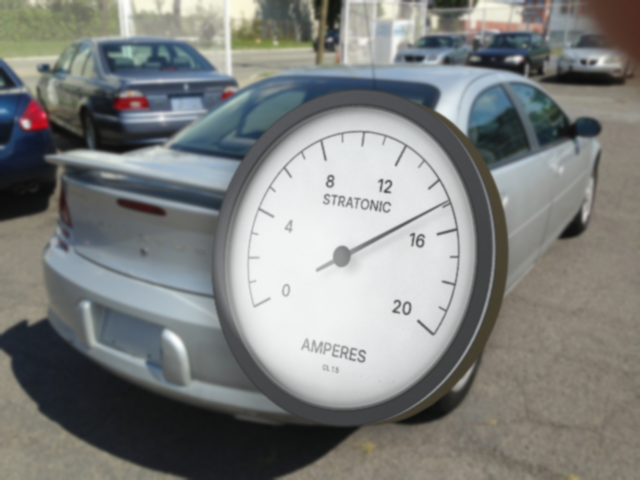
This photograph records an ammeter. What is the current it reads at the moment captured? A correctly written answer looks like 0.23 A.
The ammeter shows 15 A
